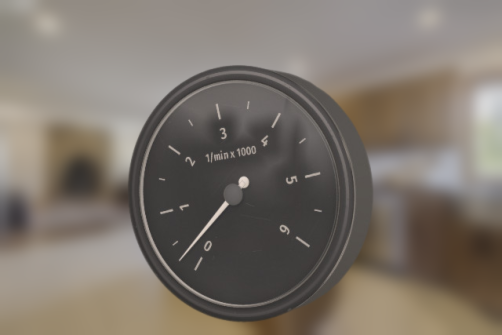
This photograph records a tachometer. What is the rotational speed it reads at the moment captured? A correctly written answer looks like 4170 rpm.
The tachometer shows 250 rpm
